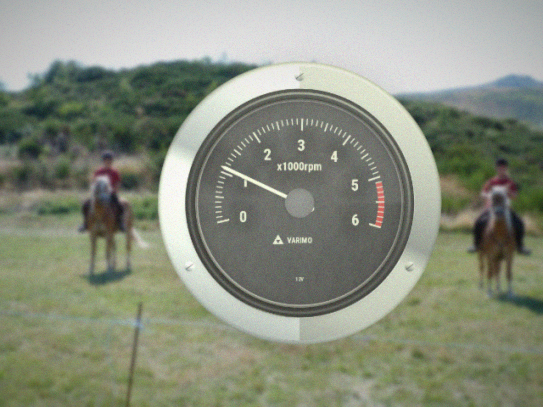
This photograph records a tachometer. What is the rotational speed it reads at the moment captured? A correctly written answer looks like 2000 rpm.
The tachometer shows 1100 rpm
